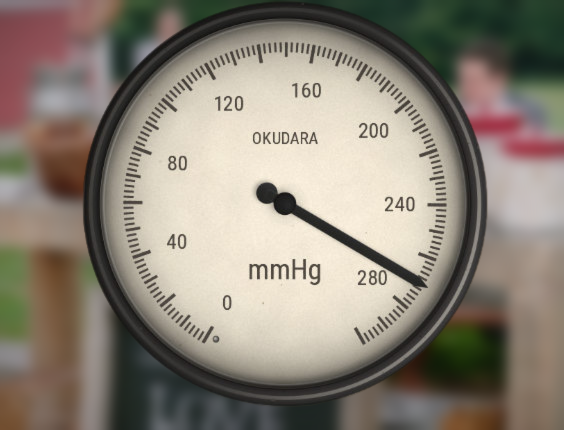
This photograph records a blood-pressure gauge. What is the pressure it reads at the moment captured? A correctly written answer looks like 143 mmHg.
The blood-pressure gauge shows 270 mmHg
